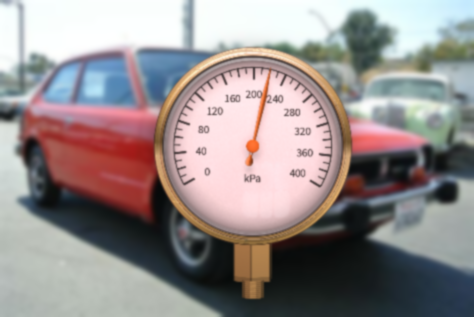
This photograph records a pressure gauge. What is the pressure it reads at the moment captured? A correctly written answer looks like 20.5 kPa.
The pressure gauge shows 220 kPa
